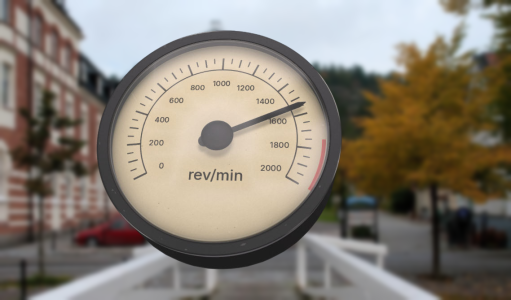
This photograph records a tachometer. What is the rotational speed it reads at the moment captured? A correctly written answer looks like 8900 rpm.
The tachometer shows 1550 rpm
